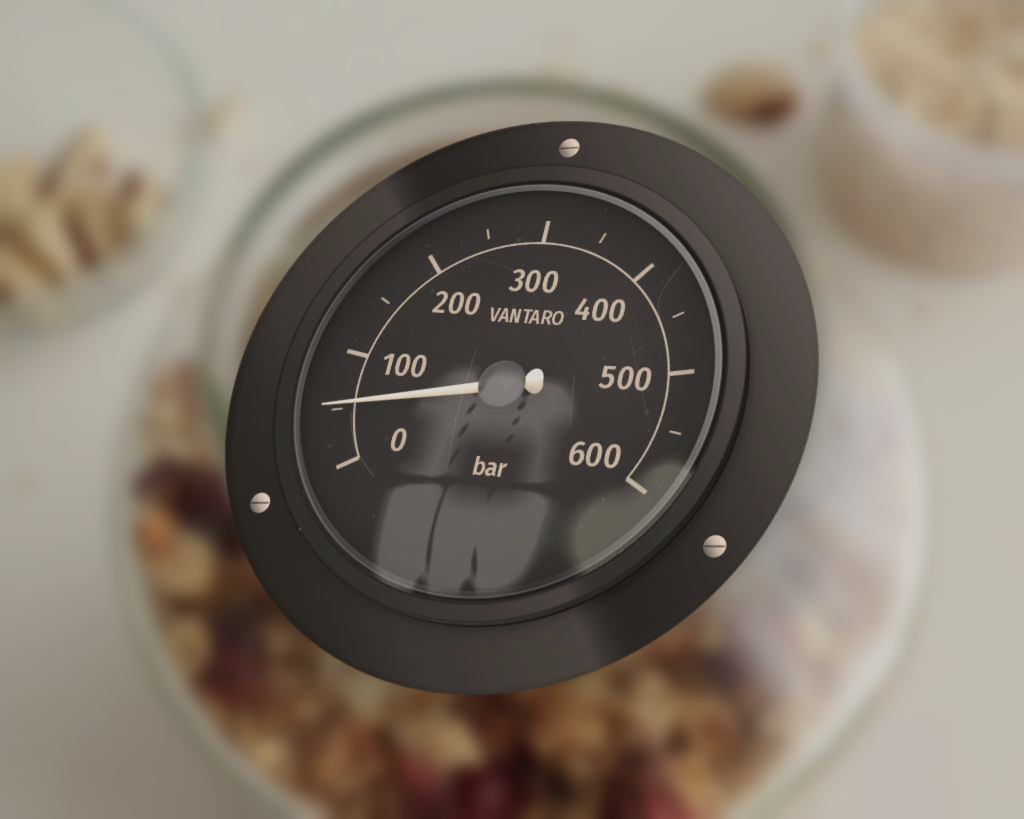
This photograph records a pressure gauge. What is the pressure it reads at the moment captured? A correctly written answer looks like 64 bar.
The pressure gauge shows 50 bar
